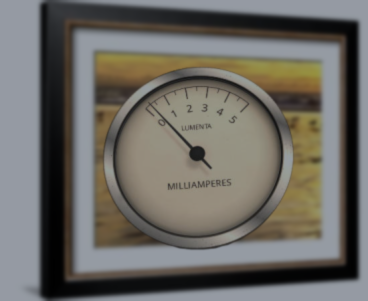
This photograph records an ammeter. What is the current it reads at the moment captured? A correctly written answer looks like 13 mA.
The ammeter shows 0.25 mA
